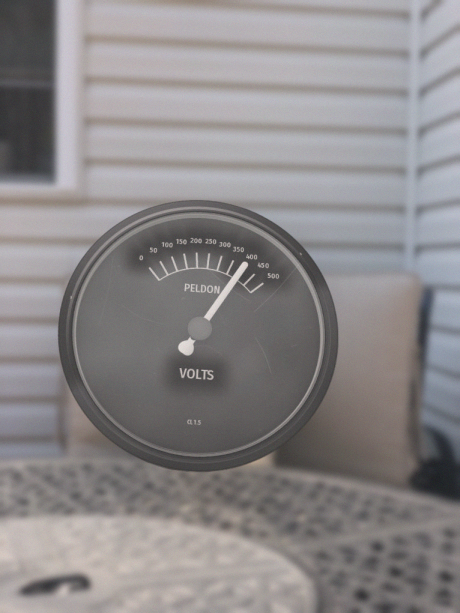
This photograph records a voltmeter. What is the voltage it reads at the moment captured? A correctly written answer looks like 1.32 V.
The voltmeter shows 400 V
